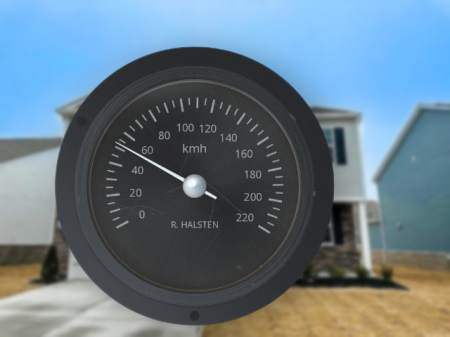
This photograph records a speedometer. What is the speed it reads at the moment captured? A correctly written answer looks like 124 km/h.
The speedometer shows 52.5 km/h
